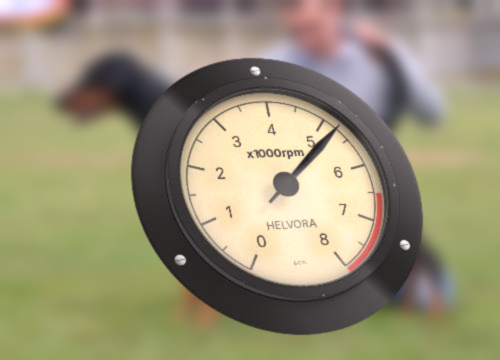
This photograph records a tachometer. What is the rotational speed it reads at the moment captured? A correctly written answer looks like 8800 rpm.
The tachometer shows 5250 rpm
